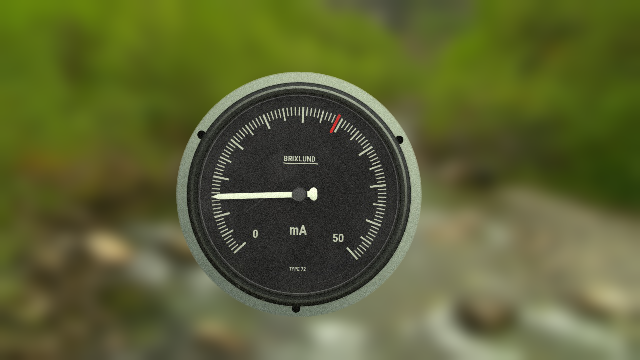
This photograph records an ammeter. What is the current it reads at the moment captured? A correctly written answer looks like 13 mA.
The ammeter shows 7.5 mA
